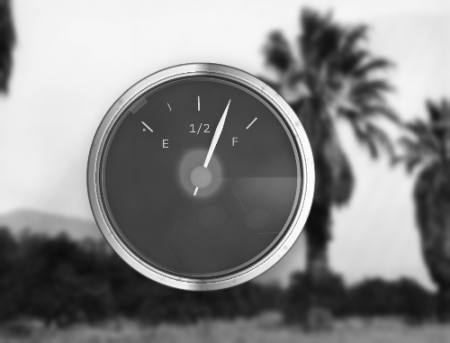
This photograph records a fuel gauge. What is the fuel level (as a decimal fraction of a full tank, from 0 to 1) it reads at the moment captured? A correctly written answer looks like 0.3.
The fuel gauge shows 0.75
